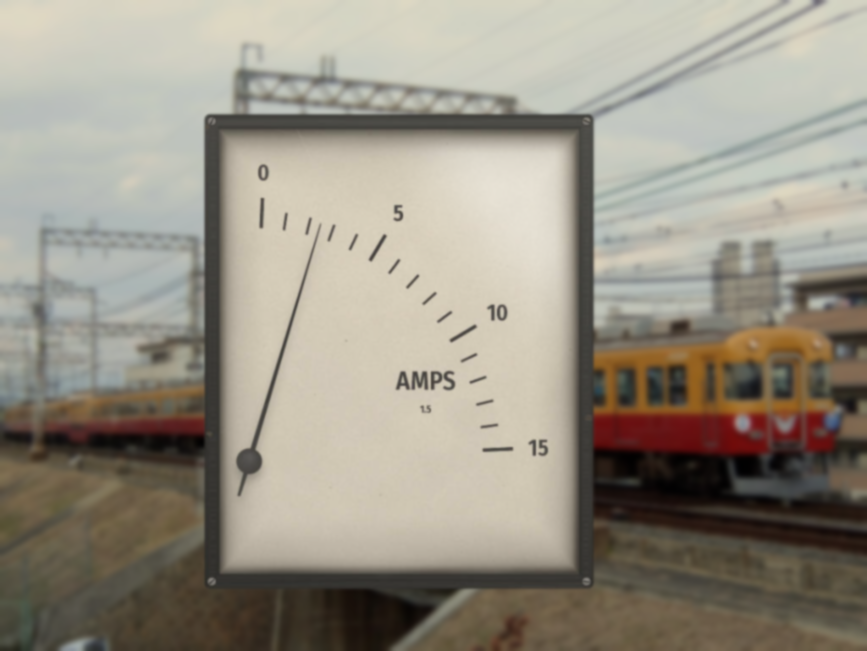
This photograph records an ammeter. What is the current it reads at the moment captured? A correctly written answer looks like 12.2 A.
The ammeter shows 2.5 A
